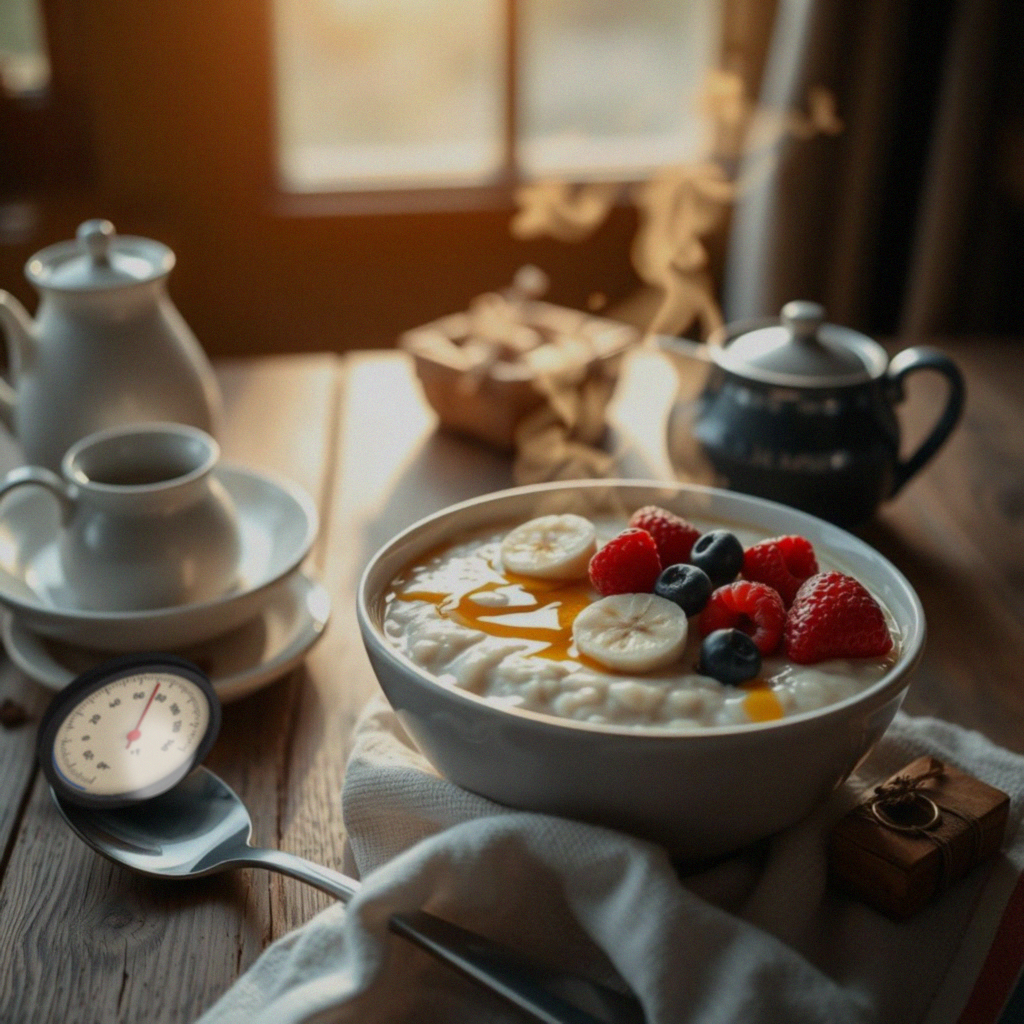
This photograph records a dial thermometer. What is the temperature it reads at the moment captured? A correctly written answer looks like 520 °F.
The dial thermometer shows 70 °F
